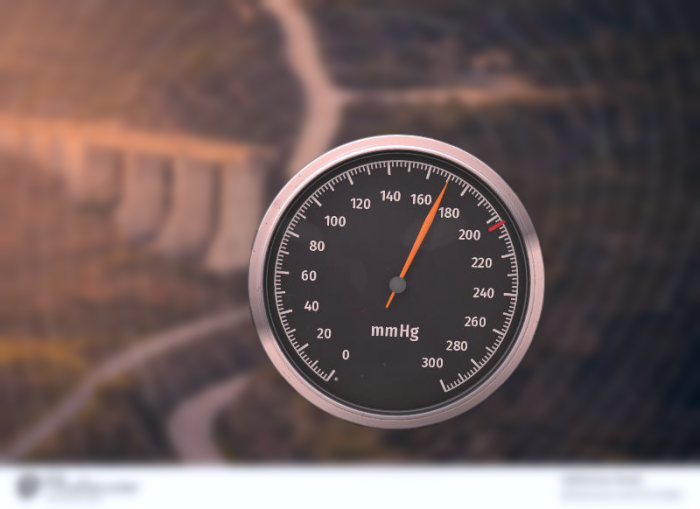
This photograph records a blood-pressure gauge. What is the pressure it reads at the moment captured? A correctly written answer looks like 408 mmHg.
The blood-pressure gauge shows 170 mmHg
